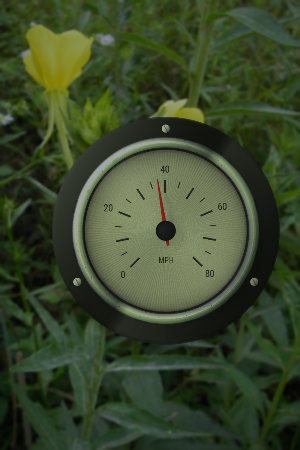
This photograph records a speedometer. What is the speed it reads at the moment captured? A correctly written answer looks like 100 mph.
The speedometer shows 37.5 mph
